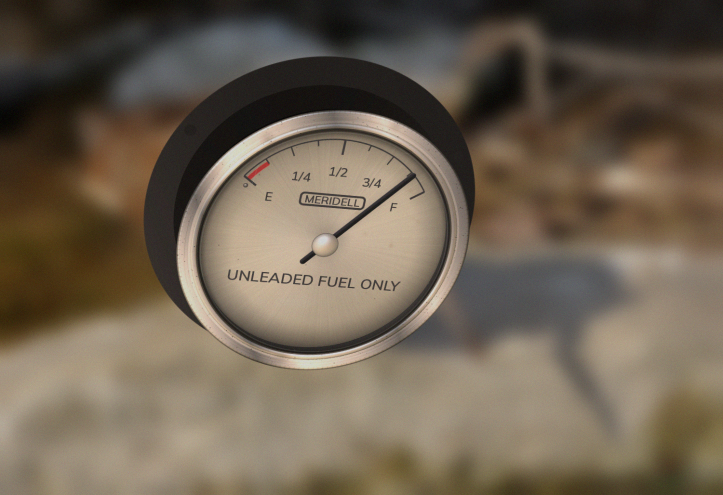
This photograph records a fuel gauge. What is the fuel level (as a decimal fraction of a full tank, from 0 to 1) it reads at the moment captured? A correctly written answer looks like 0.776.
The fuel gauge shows 0.875
